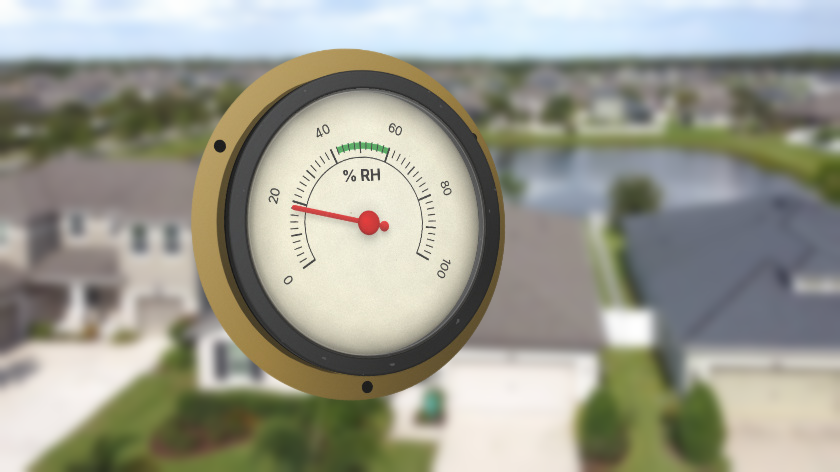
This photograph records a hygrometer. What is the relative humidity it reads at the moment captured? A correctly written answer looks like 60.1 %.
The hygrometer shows 18 %
